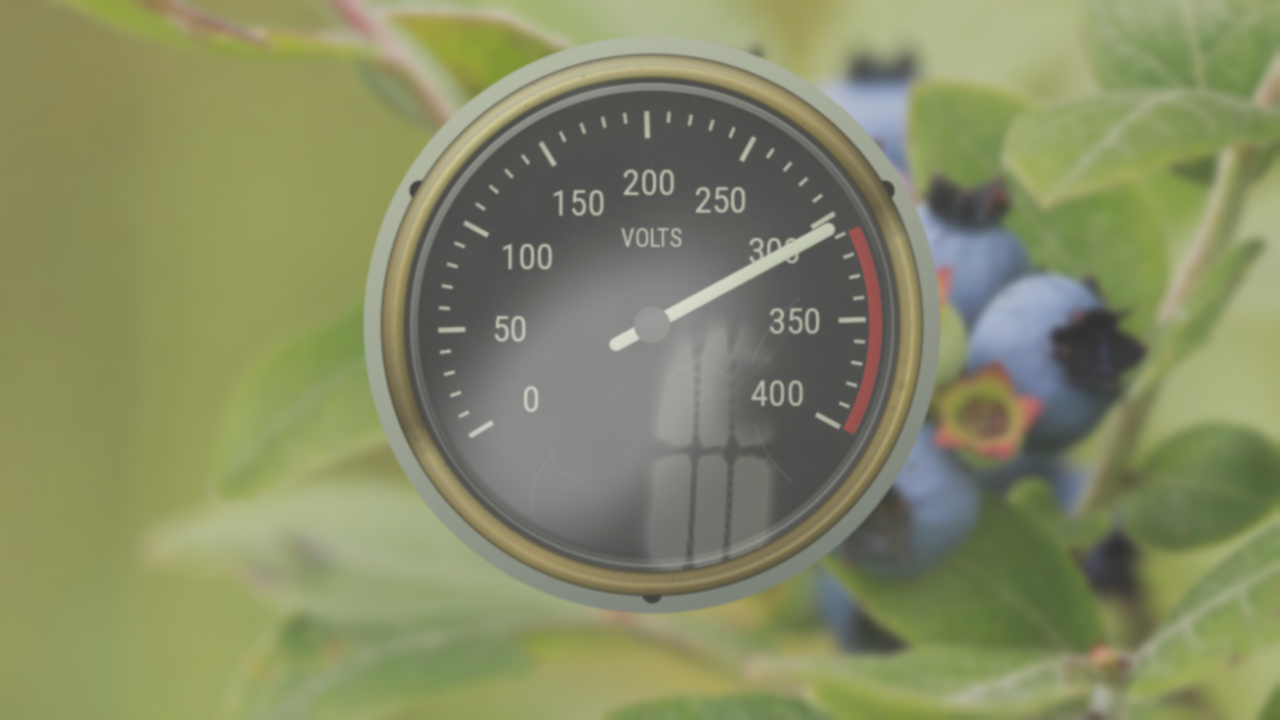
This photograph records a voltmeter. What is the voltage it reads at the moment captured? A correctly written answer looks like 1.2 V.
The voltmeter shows 305 V
